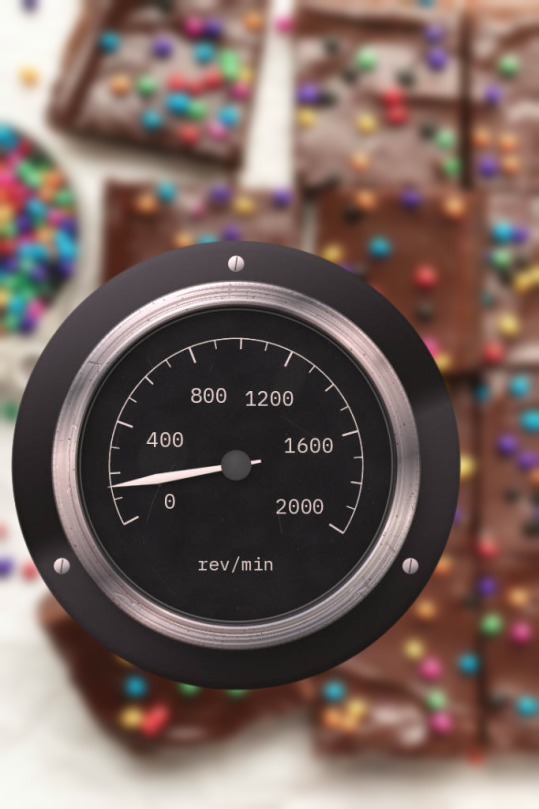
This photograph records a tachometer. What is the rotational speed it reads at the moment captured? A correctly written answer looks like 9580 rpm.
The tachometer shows 150 rpm
